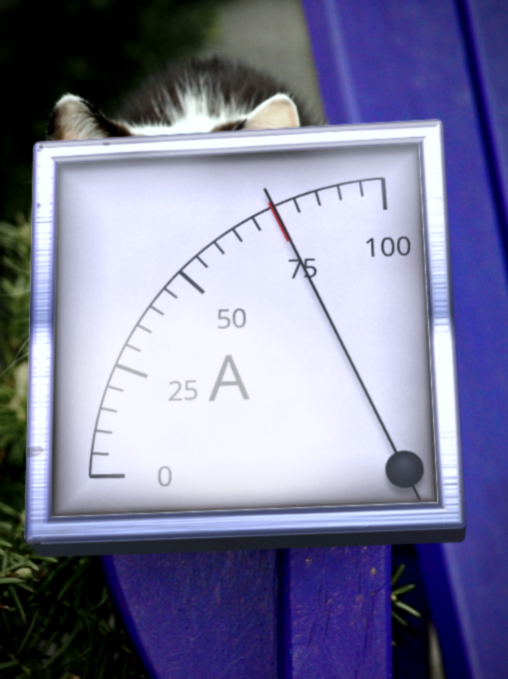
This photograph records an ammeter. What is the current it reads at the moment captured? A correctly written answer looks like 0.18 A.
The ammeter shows 75 A
